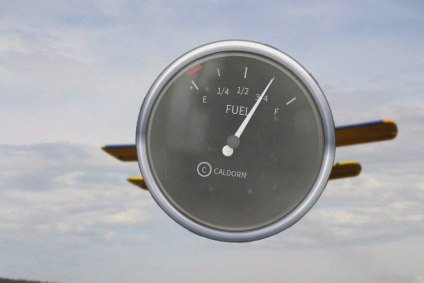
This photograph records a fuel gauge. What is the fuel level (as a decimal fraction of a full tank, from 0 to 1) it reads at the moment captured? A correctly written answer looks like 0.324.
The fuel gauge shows 0.75
